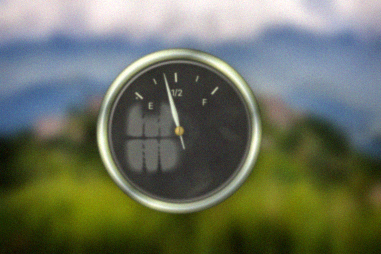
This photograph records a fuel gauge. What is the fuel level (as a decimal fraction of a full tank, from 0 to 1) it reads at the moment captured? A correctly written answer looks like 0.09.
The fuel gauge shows 0.375
